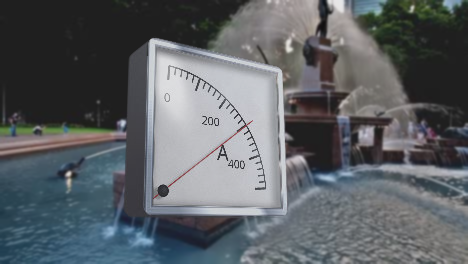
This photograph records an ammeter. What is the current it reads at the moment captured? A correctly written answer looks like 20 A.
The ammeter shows 300 A
